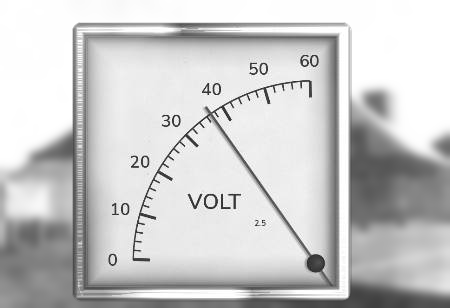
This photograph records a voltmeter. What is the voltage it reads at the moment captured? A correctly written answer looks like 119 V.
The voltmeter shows 37 V
